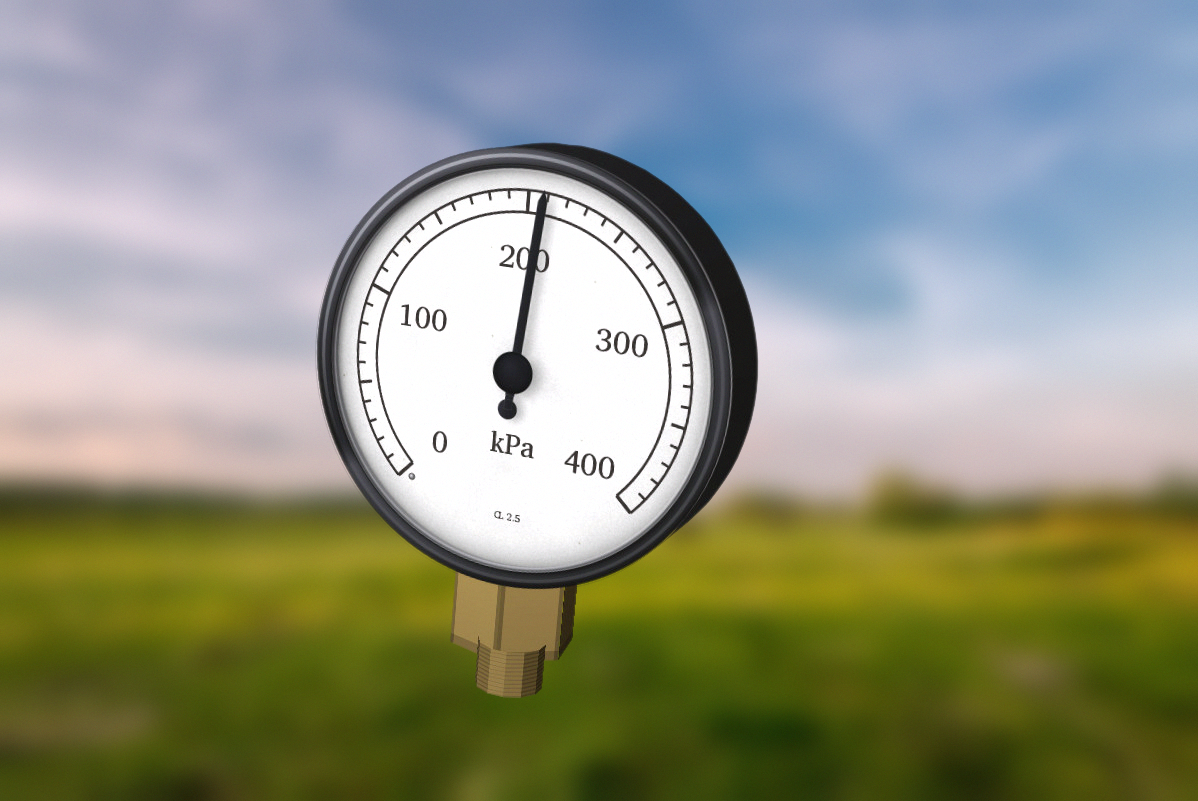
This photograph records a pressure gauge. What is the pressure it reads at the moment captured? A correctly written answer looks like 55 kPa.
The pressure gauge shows 210 kPa
